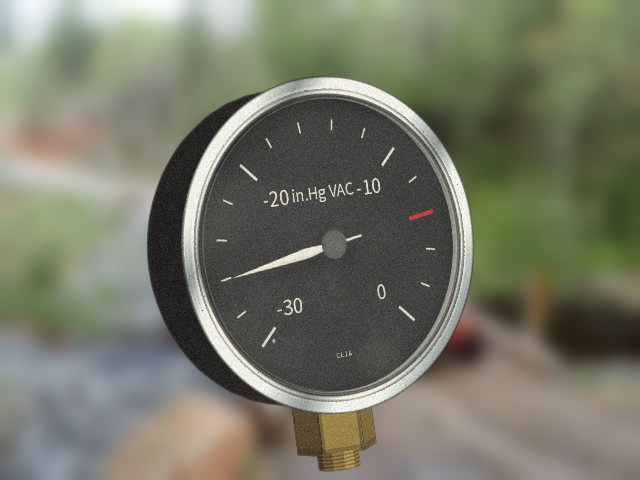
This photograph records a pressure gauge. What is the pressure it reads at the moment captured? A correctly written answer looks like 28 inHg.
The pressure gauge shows -26 inHg
